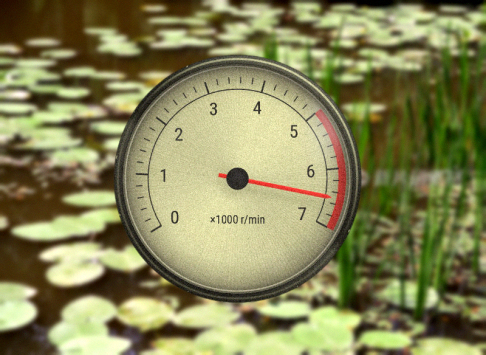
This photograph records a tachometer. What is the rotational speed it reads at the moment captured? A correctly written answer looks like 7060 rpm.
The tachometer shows 6500 rpm
